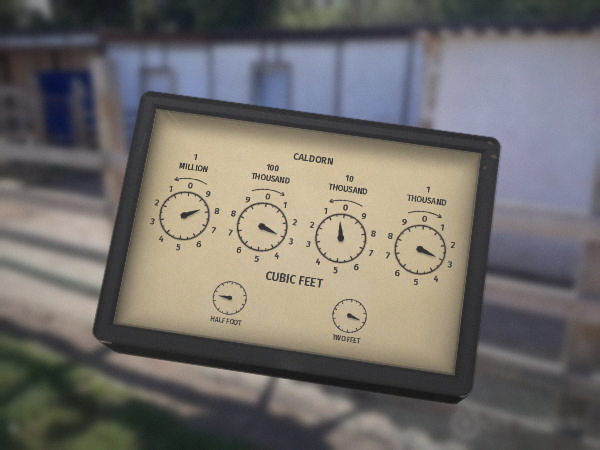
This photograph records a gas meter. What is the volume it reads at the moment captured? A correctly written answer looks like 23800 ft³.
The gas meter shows 830300 ft³
